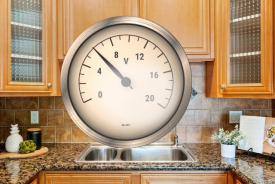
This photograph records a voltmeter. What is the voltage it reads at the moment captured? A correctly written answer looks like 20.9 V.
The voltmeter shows 6 V
